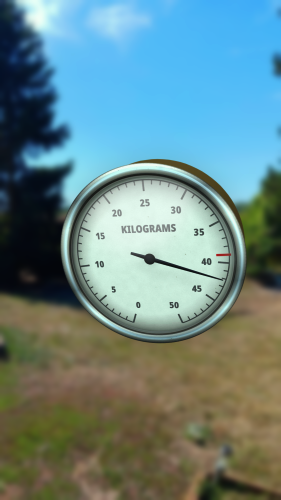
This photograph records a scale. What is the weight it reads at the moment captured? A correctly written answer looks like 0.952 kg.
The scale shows 42 kg
